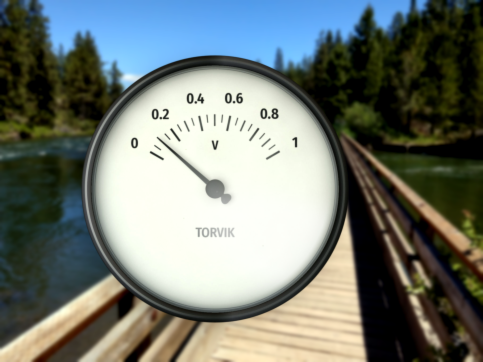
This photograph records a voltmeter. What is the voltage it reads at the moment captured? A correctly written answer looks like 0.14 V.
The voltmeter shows 0.1 V
